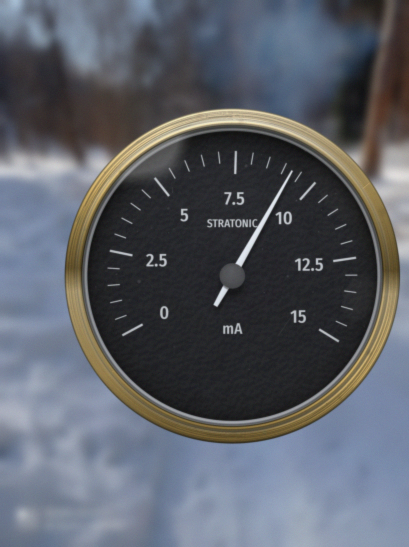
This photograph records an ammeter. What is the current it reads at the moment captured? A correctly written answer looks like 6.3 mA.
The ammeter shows 9.25 mA
